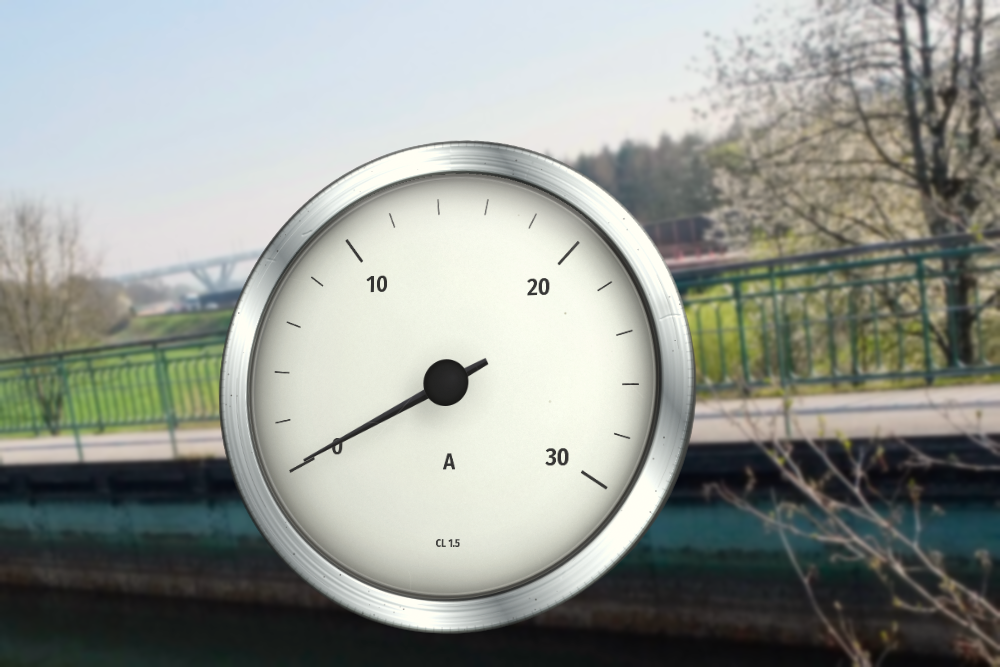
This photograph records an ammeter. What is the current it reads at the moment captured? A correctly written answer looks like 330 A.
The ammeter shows 0 A
